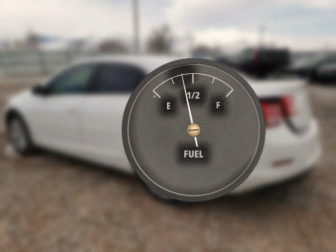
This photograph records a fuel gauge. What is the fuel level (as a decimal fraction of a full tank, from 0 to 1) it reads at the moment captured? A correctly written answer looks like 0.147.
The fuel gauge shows 0.375
